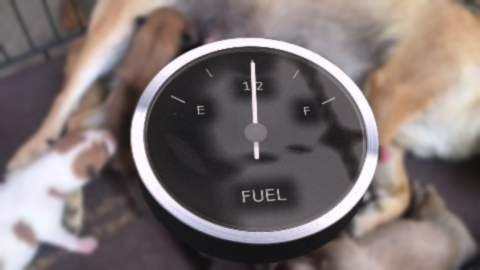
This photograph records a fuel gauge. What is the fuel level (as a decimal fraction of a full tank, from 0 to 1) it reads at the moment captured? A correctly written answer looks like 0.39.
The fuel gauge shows 0.5
